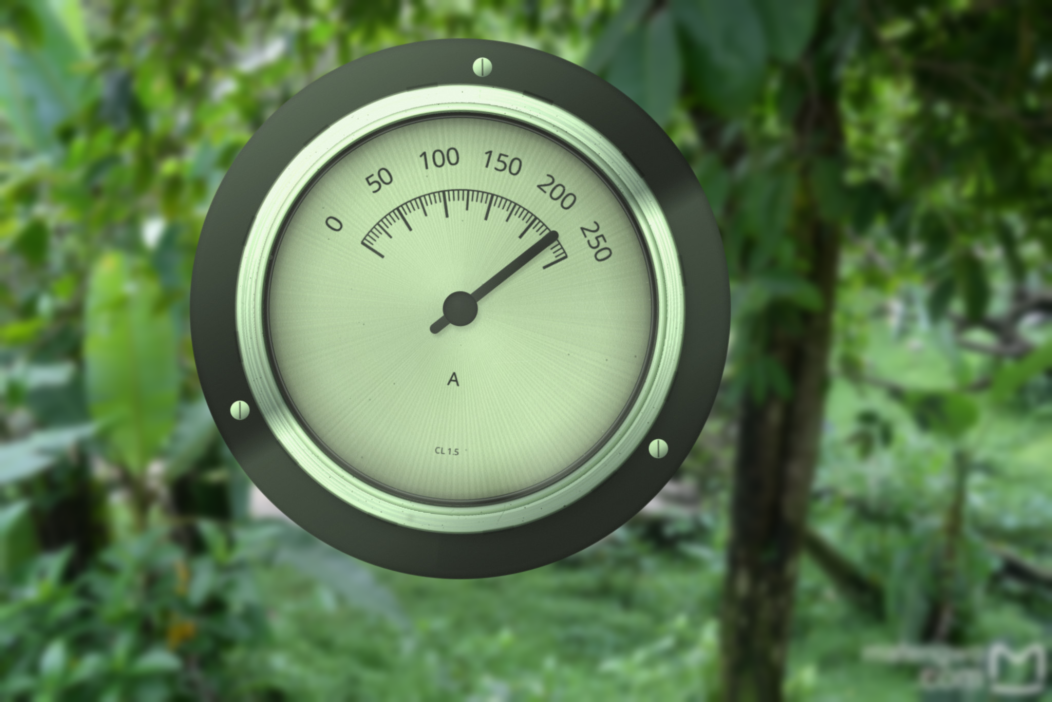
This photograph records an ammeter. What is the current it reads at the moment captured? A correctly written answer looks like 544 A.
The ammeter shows 225 A
